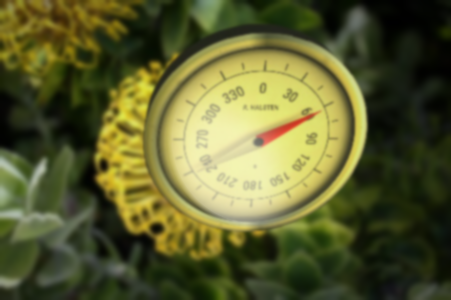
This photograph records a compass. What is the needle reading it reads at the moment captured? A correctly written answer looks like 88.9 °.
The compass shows 60 °
